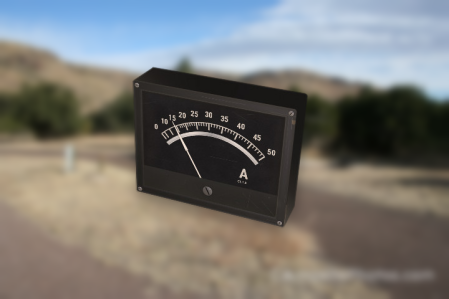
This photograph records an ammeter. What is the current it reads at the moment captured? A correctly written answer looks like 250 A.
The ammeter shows 15 A
